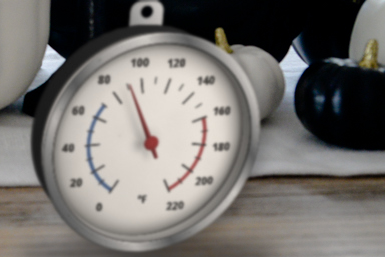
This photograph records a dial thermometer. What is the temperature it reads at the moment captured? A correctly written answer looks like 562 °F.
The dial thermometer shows 90 °F
